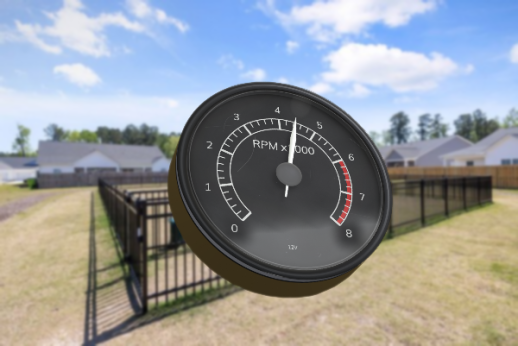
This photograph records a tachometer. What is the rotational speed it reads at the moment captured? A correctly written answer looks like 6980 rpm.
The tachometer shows 4400 rpm
